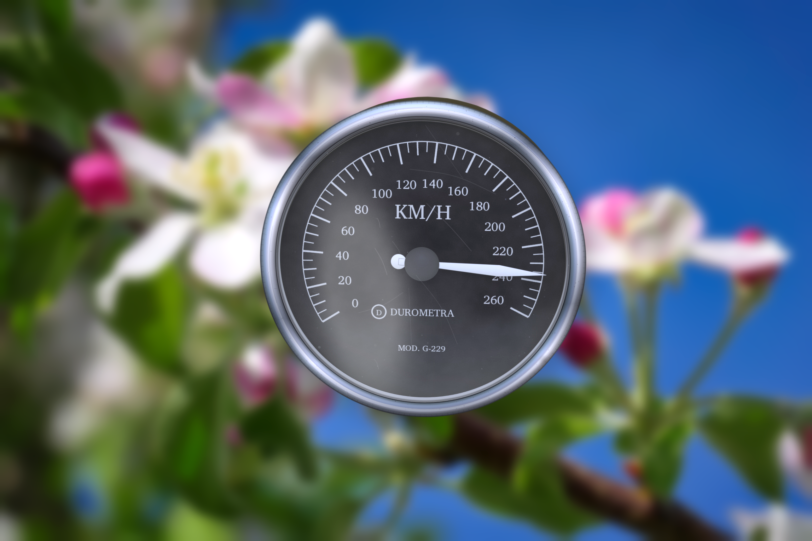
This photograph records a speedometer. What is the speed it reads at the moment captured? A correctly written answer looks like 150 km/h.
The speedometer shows 235 km/h
